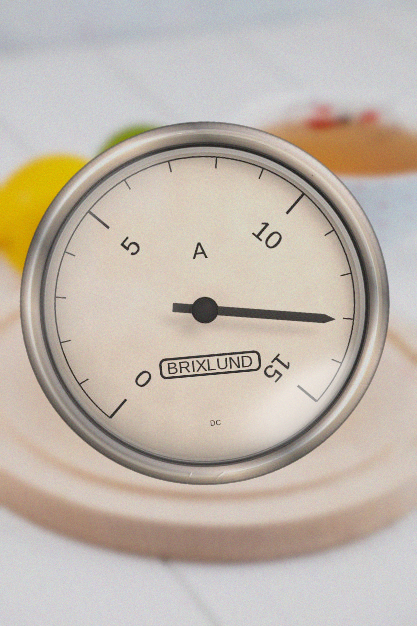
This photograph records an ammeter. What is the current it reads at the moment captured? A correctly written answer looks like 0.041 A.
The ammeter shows 13 A
